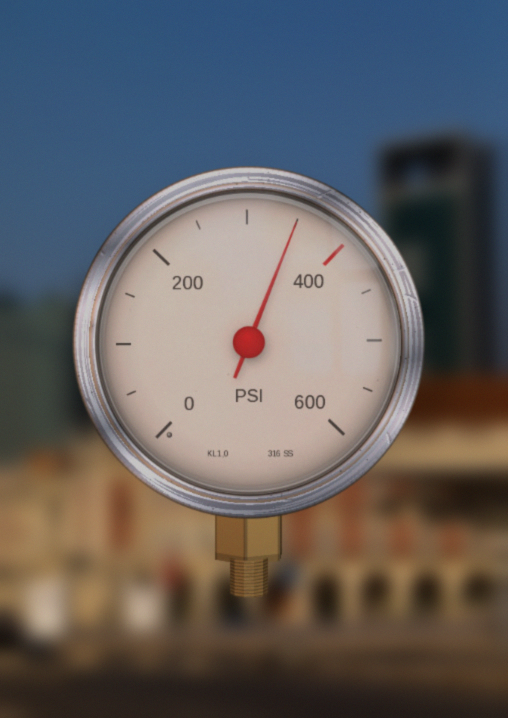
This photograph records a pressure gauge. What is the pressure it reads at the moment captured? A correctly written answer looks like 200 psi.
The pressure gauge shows 350 psi
